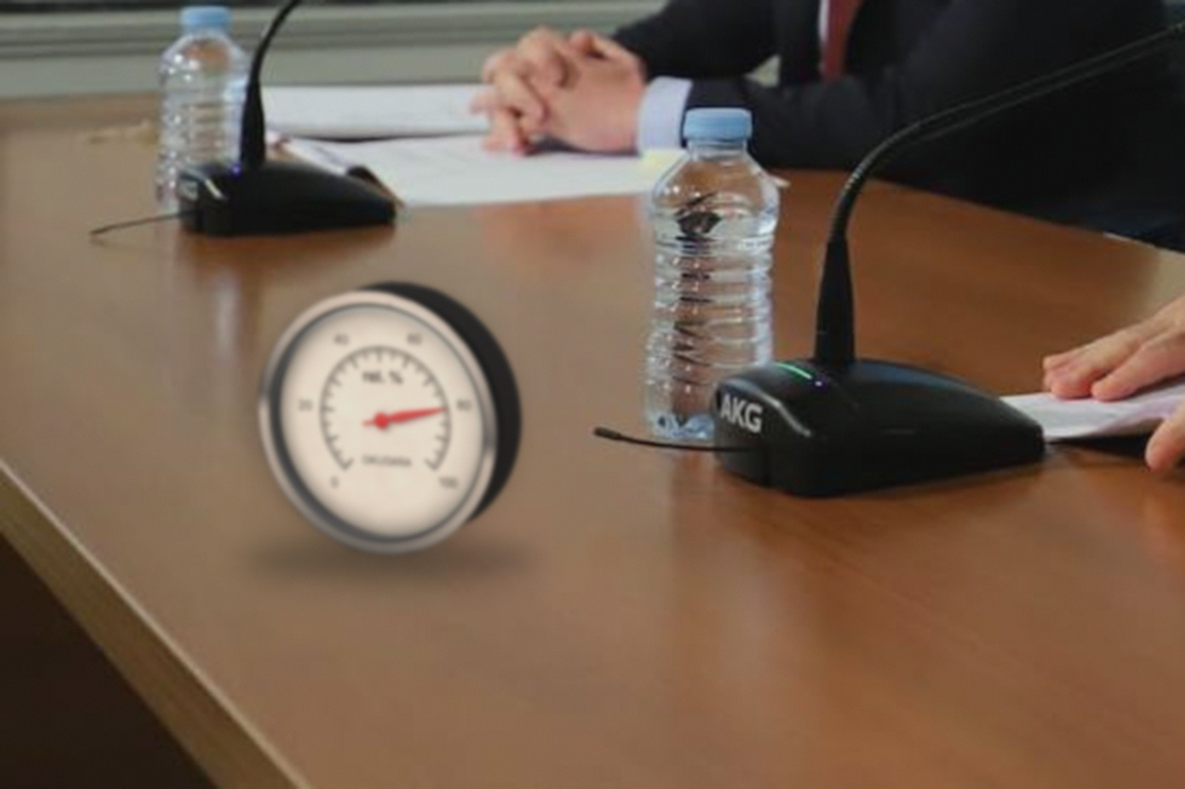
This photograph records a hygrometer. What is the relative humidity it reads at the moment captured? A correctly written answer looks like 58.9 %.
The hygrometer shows 80 %
